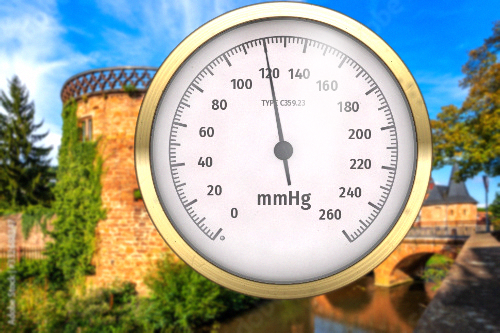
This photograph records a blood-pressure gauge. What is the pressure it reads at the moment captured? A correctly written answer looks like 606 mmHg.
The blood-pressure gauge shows 120 mmHg
